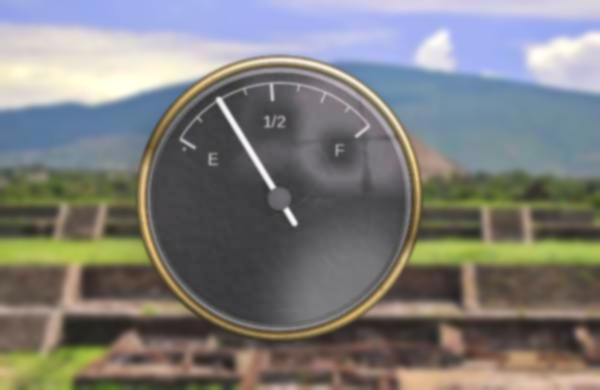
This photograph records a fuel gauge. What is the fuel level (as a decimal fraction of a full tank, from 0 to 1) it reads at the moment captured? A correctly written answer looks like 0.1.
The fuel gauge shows 0.25
